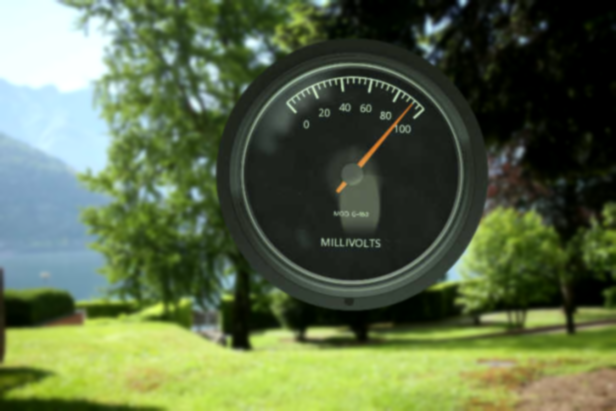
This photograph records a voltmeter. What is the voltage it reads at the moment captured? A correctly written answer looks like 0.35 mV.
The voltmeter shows 92 mV
